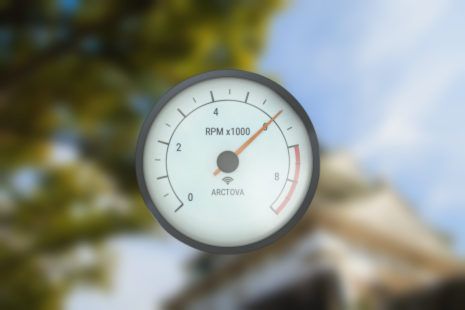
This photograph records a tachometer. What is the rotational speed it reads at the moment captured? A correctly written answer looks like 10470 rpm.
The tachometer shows 6000 rpm
